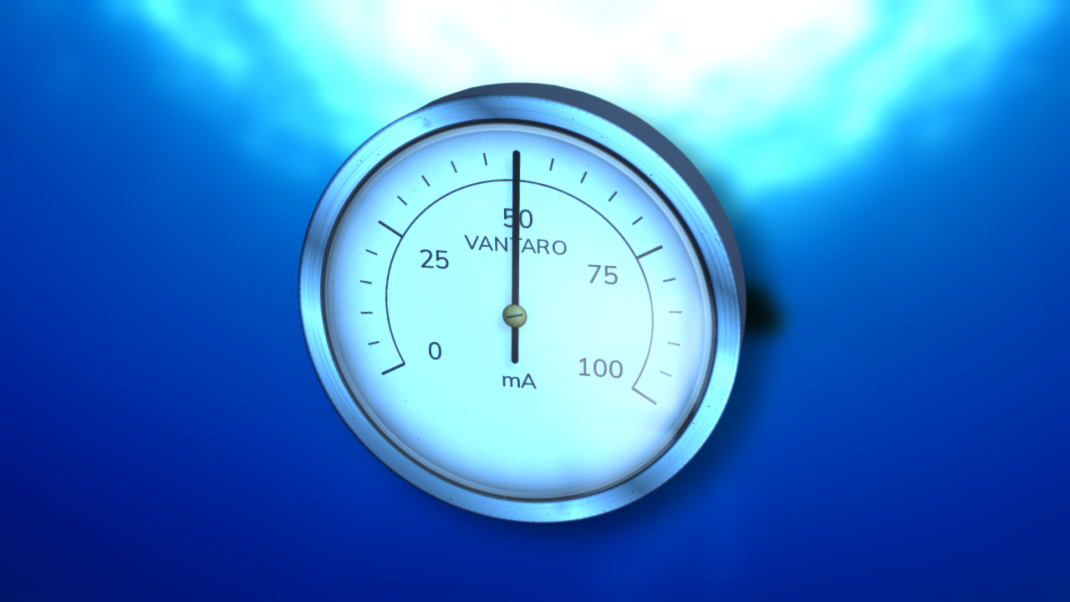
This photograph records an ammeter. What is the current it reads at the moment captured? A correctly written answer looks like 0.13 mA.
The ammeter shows 50 mA
